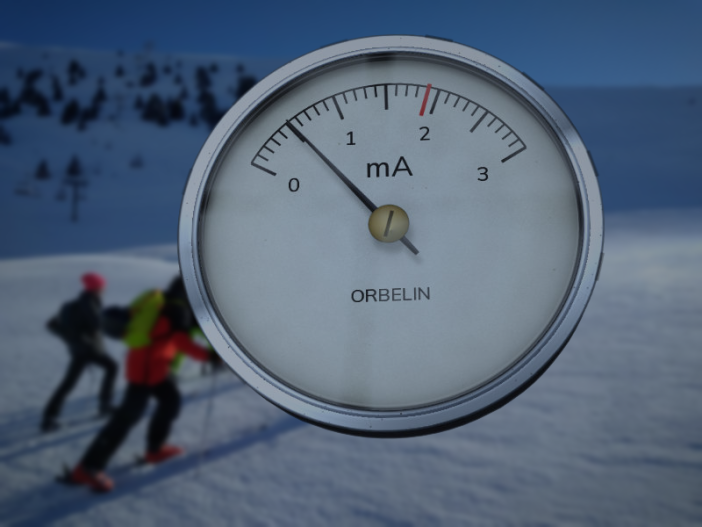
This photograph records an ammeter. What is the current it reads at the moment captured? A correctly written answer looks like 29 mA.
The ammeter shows 0.5 mA
